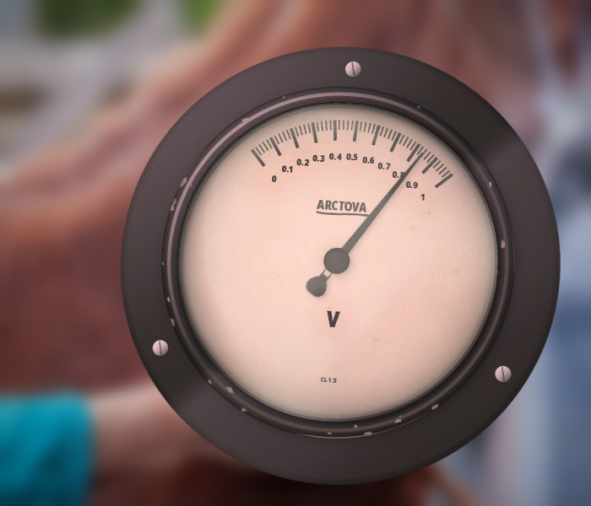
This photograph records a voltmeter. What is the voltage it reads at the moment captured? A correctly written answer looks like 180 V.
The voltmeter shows 0.84 V
